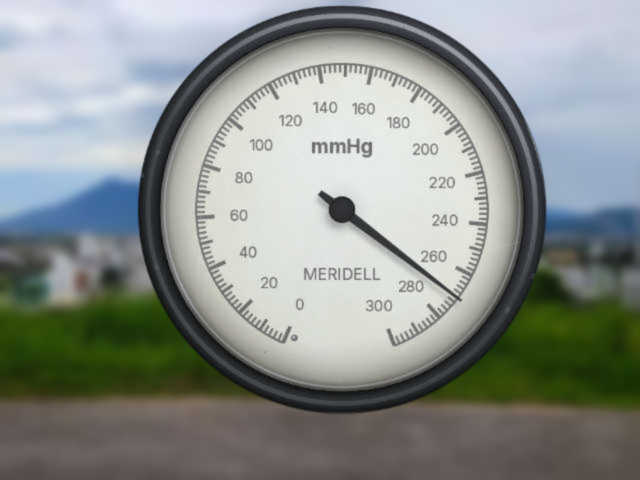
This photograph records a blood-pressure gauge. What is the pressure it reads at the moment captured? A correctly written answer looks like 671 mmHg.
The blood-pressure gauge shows 270 mmHg
